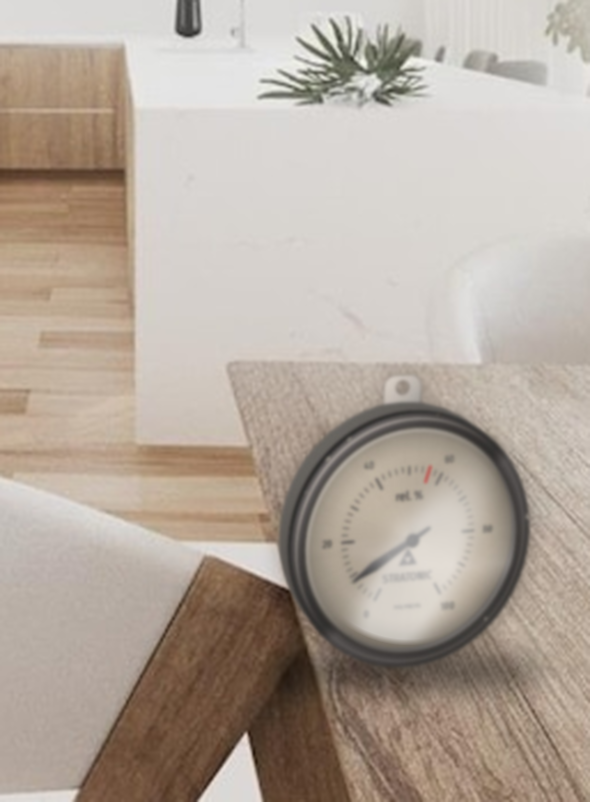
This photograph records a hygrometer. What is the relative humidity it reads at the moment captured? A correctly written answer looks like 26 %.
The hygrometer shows 10 %
